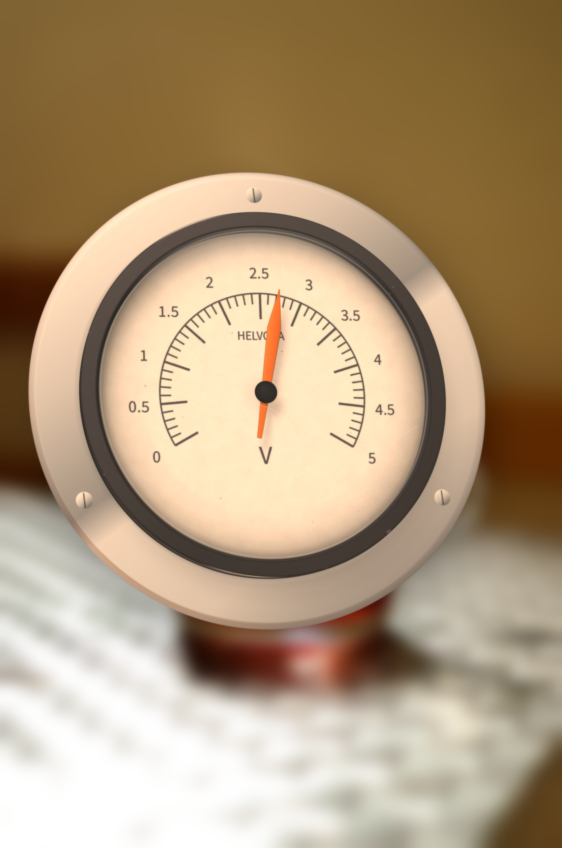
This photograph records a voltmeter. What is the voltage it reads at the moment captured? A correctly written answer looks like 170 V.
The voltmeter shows 2.7 V
